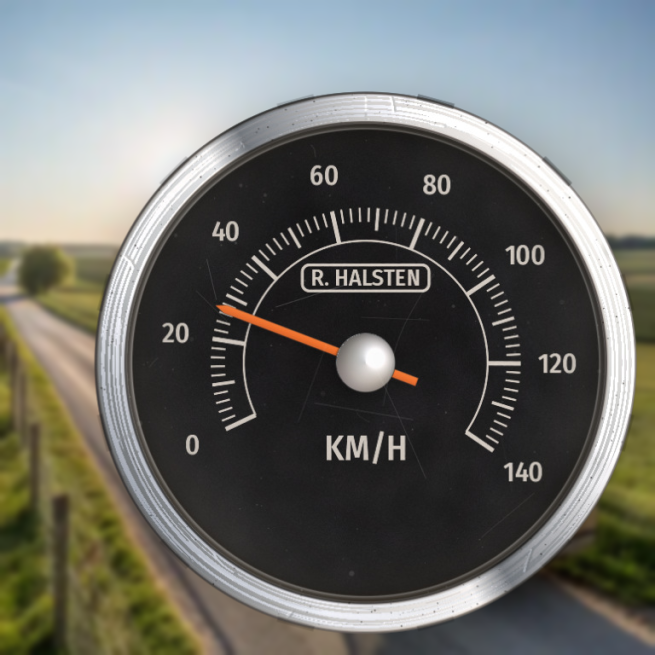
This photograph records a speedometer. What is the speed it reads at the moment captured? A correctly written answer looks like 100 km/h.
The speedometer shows 27 km/h
